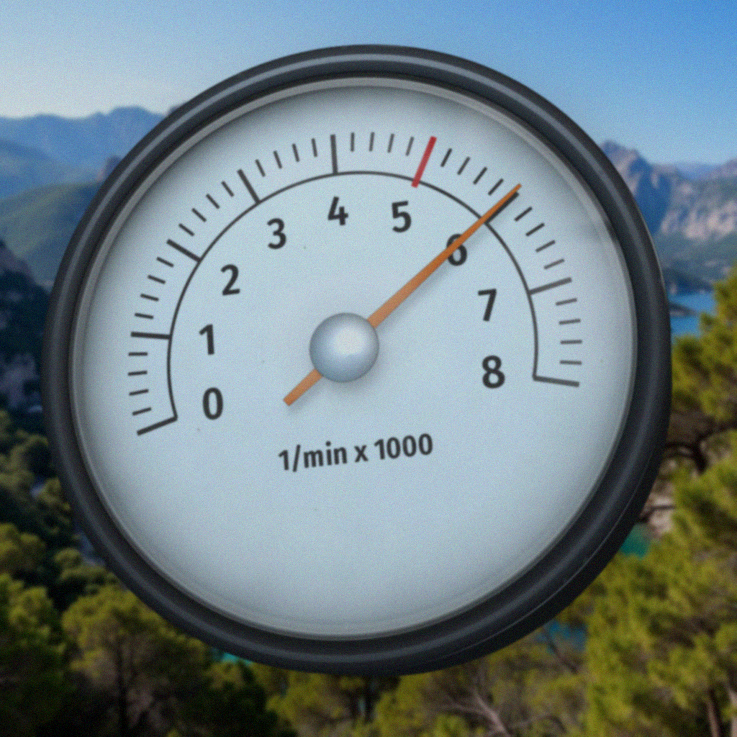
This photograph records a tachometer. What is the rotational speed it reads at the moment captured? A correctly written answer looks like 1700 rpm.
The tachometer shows 6000 rpm
